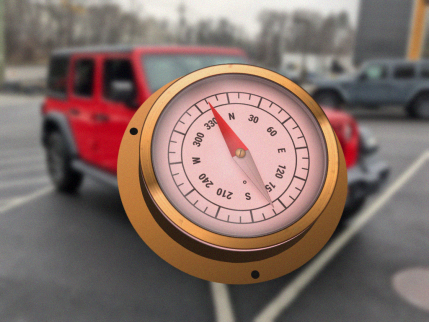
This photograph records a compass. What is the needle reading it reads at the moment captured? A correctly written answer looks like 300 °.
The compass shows 340 °
